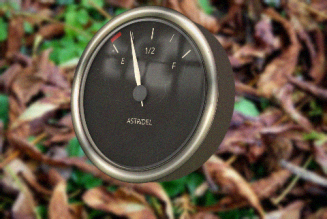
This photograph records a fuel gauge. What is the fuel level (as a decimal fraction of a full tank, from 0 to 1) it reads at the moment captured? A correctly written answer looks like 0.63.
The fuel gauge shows 0.25
